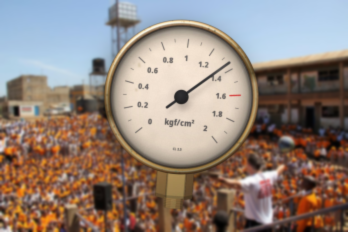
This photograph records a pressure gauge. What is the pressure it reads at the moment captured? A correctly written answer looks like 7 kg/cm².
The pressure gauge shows 1.35 kg/cm²
